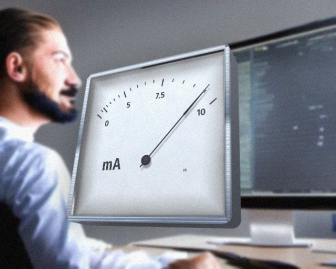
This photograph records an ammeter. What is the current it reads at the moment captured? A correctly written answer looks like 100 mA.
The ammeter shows 9.5 mA
